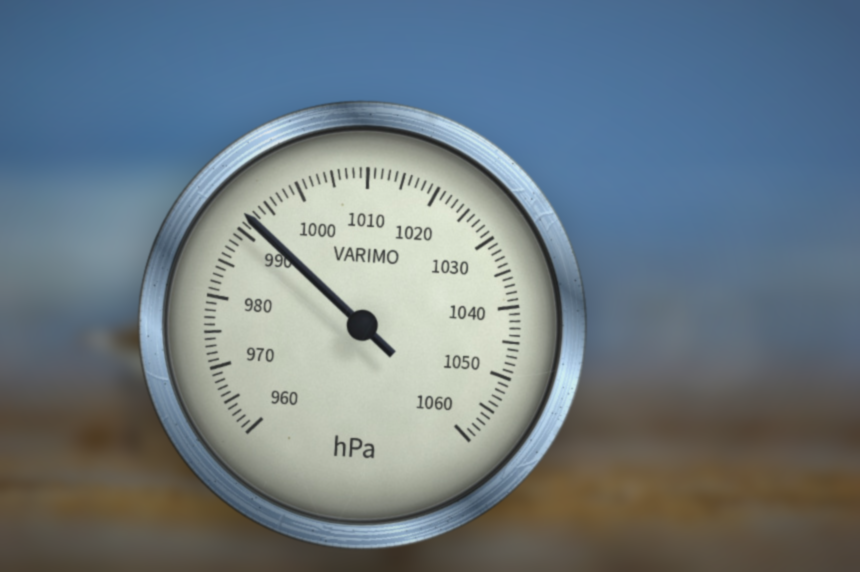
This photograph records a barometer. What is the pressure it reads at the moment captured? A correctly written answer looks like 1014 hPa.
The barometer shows 992 hPa
